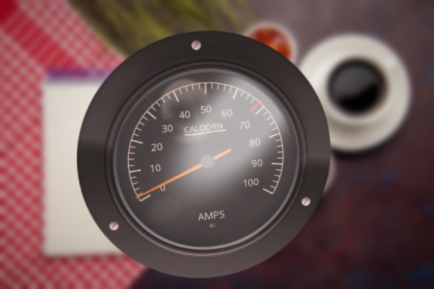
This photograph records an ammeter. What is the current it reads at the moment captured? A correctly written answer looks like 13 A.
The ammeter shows 2 A
